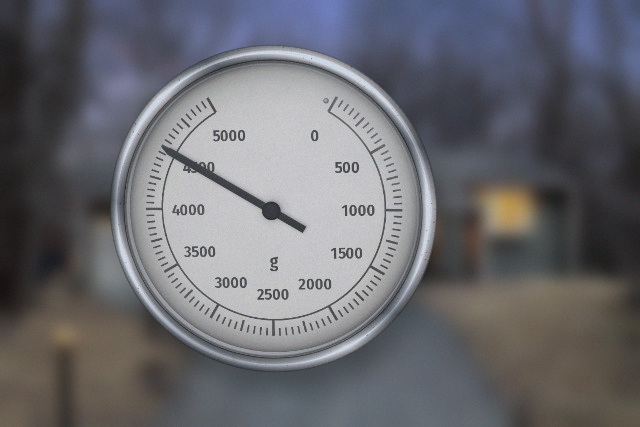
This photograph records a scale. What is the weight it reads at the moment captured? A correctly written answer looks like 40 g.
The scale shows 4500 g
